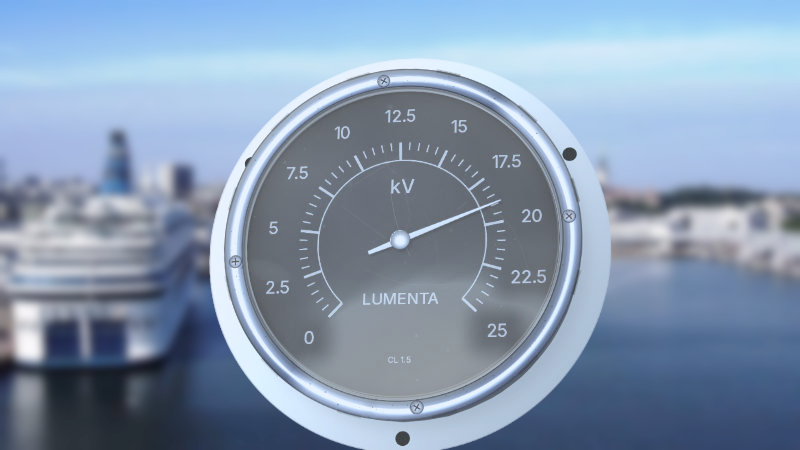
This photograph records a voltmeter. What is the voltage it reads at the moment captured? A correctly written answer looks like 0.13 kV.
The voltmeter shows 19 kV
